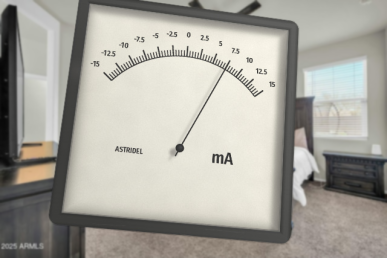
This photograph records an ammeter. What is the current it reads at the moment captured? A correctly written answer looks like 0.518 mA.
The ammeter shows 7.5 mA
